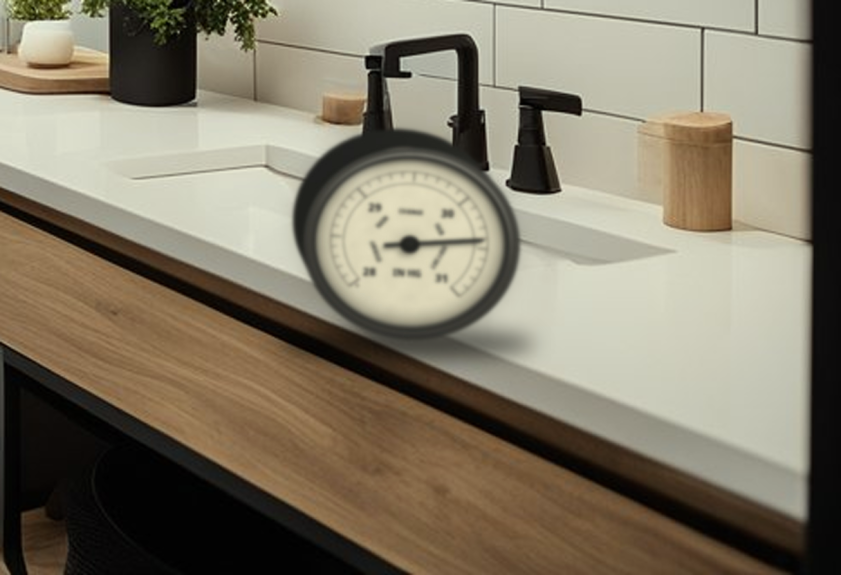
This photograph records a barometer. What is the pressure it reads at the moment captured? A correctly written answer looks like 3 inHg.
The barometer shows 30.4 inHg
